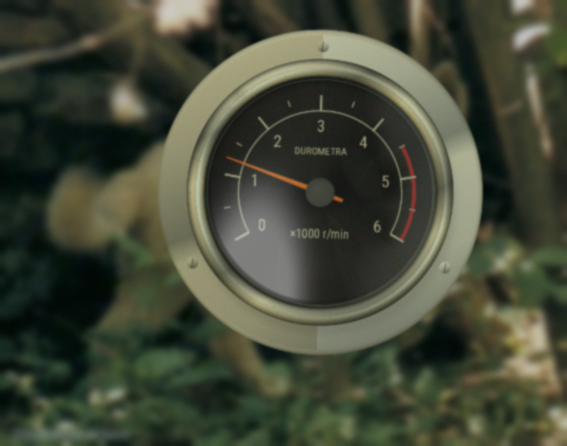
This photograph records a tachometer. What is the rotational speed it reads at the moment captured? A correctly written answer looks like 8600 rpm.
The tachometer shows 1250 rpm
